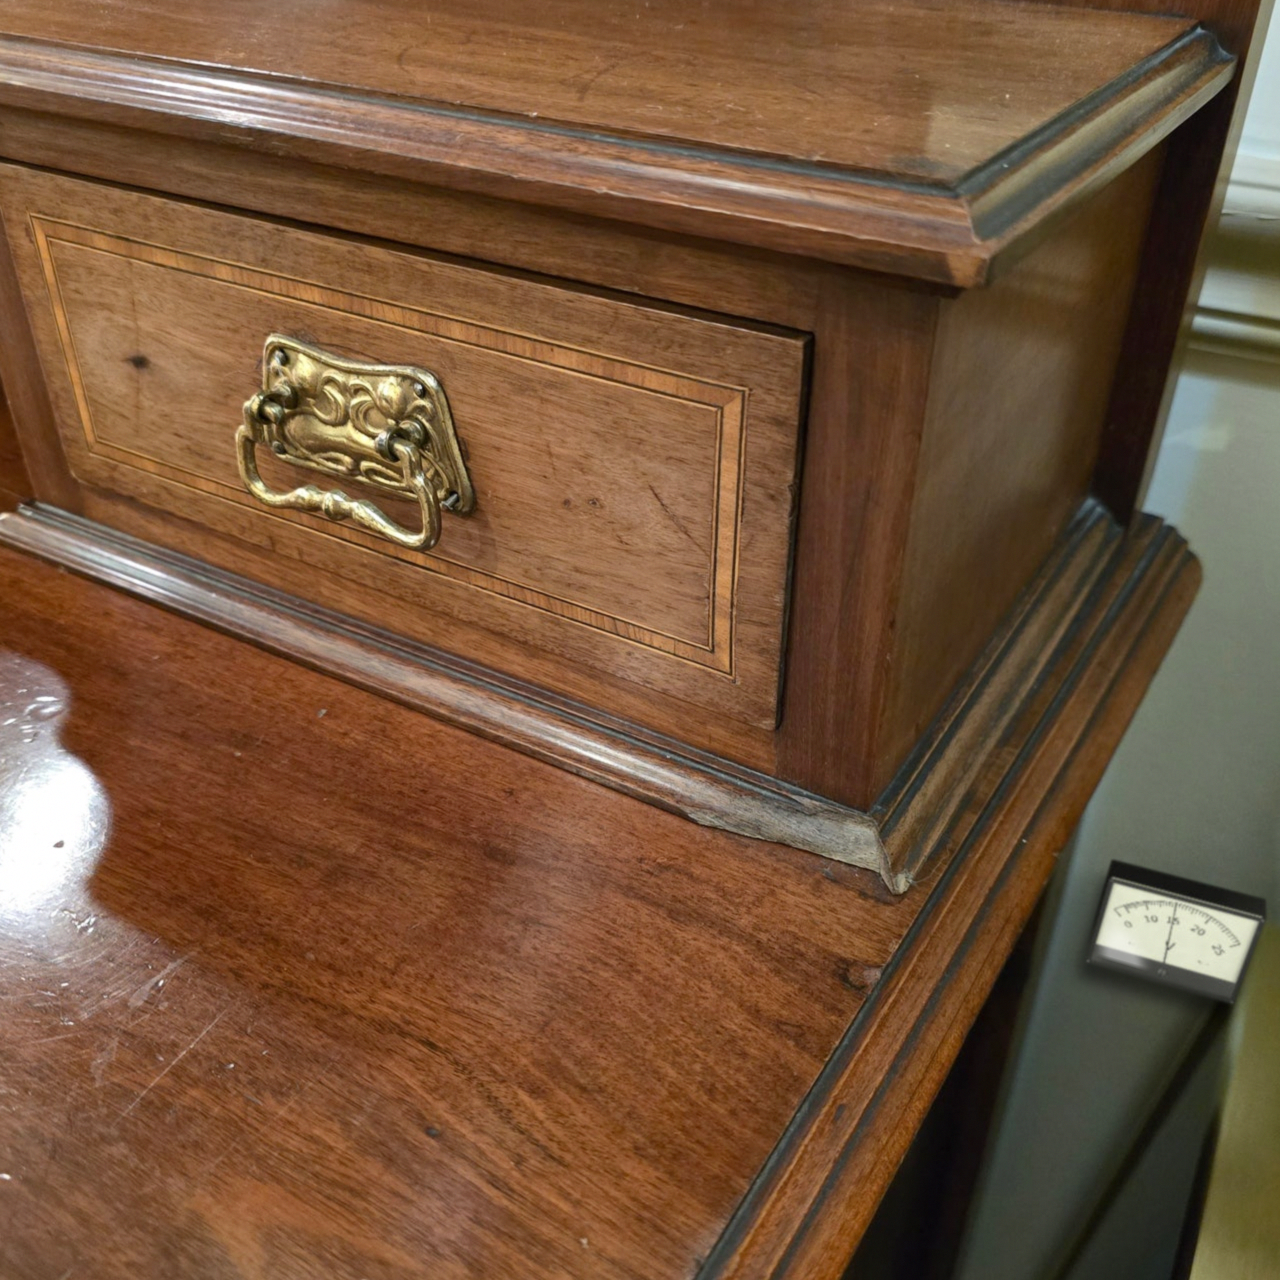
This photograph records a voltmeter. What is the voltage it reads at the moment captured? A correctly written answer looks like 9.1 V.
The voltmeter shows 15 V
